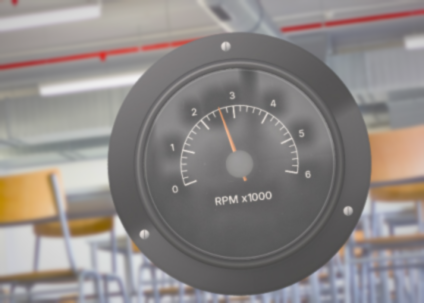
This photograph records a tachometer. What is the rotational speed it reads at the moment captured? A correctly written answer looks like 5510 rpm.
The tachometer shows 2600 rpm
